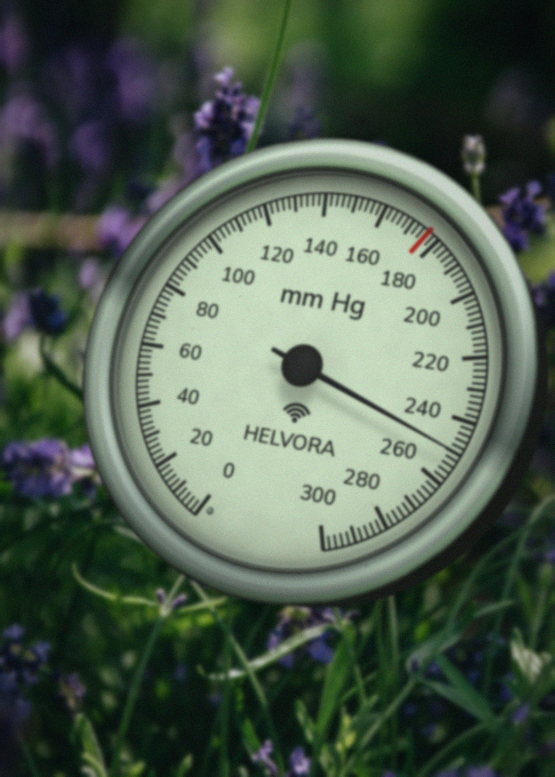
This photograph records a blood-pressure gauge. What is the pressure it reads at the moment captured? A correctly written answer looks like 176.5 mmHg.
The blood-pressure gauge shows 250 mmHg
